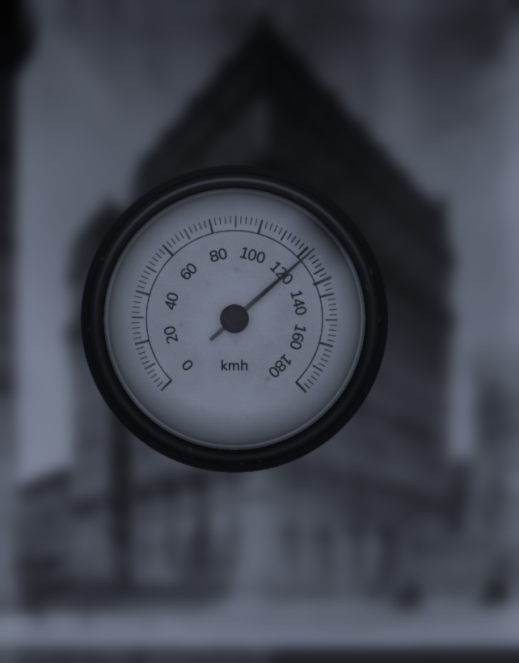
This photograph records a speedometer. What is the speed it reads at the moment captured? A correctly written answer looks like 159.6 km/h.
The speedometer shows 122 km/h
